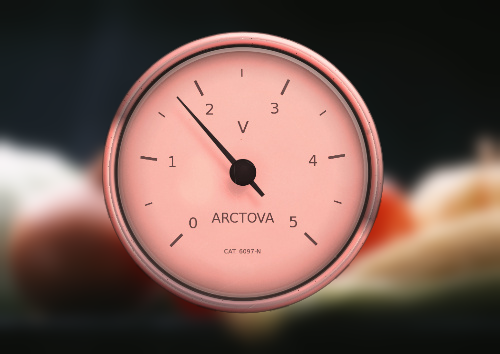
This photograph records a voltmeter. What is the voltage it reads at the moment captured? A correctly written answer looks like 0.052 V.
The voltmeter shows 1.75 V
